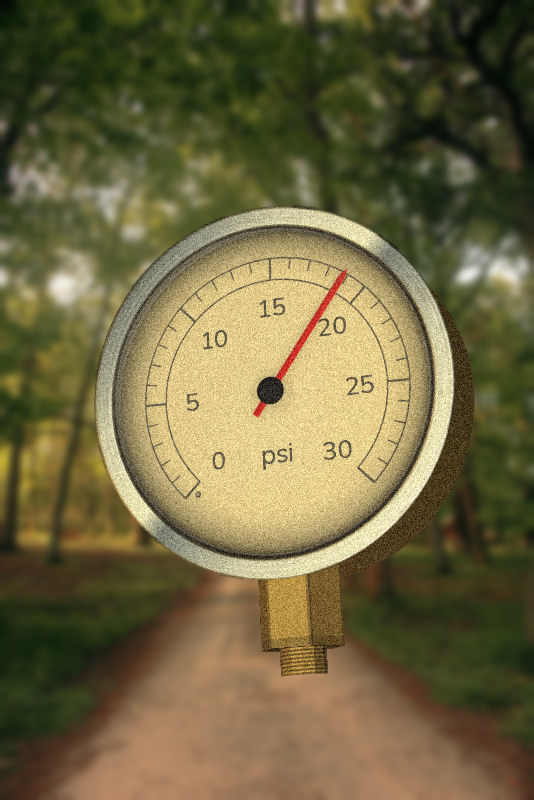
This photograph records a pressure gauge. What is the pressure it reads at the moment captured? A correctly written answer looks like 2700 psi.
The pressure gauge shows 19 psi
